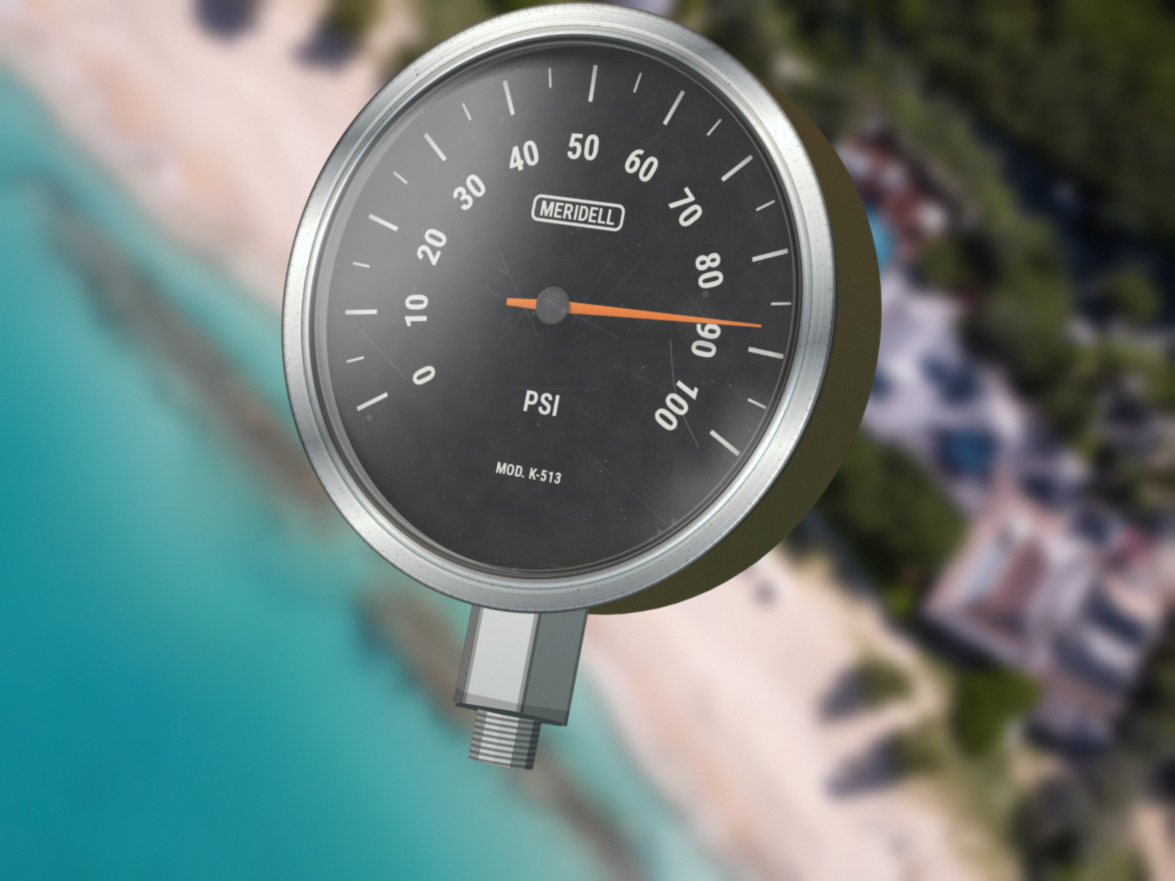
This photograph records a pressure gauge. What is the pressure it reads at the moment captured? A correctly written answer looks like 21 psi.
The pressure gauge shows 87.5 psi
